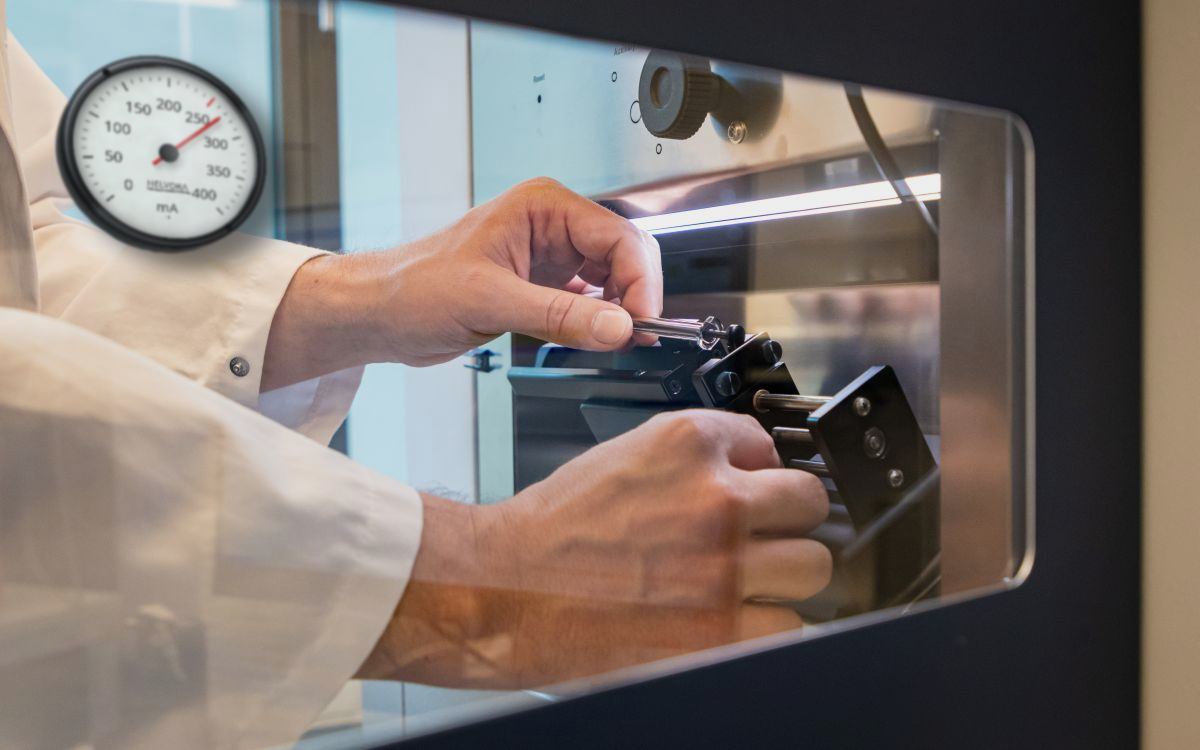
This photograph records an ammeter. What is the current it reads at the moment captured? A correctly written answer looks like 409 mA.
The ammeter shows 270 mA
